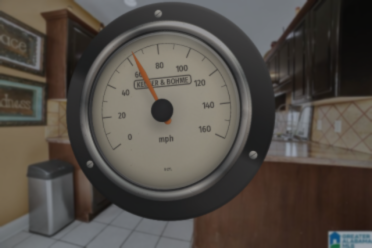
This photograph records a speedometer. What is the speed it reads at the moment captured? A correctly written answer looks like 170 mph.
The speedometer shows 65 mph
